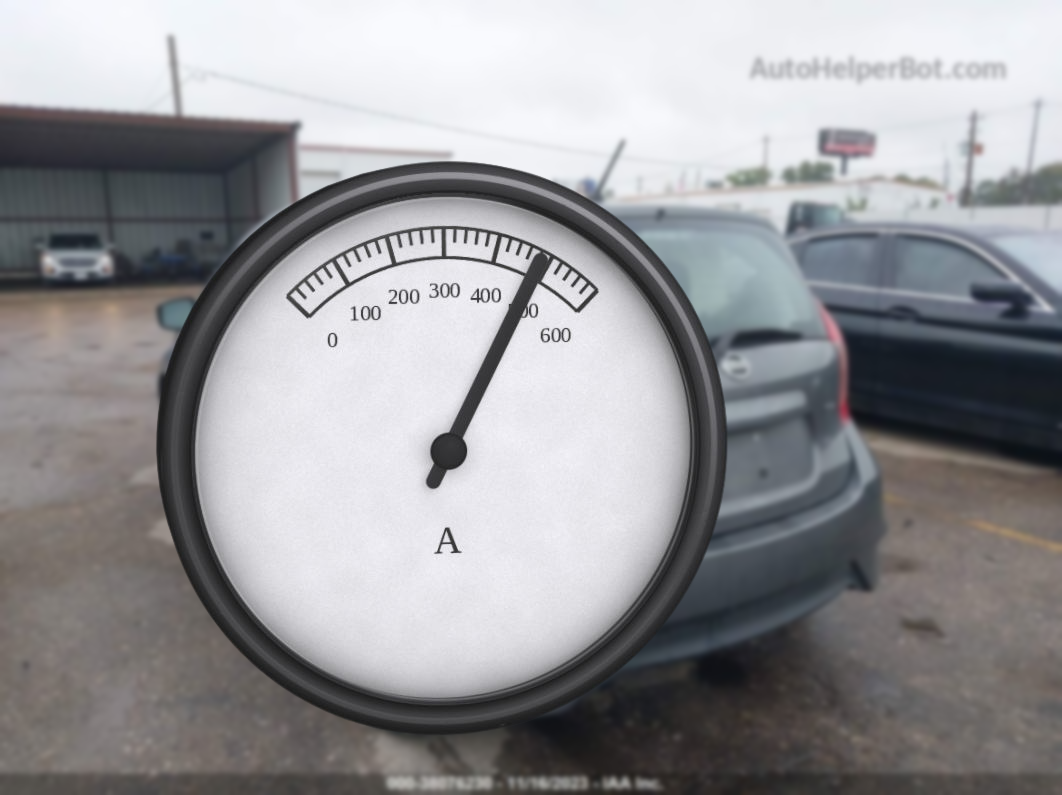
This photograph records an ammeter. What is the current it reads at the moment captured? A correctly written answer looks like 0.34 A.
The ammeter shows 480 A
